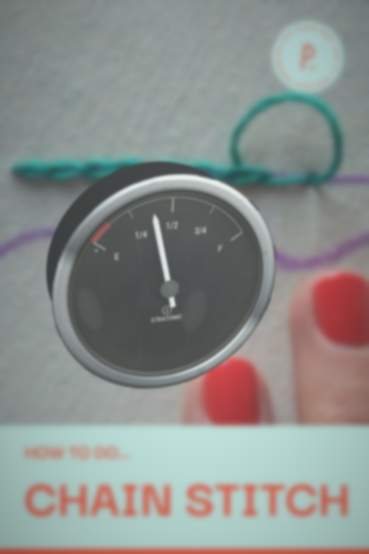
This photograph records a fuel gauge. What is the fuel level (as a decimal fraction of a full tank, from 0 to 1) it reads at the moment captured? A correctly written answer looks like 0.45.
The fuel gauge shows 0.375
